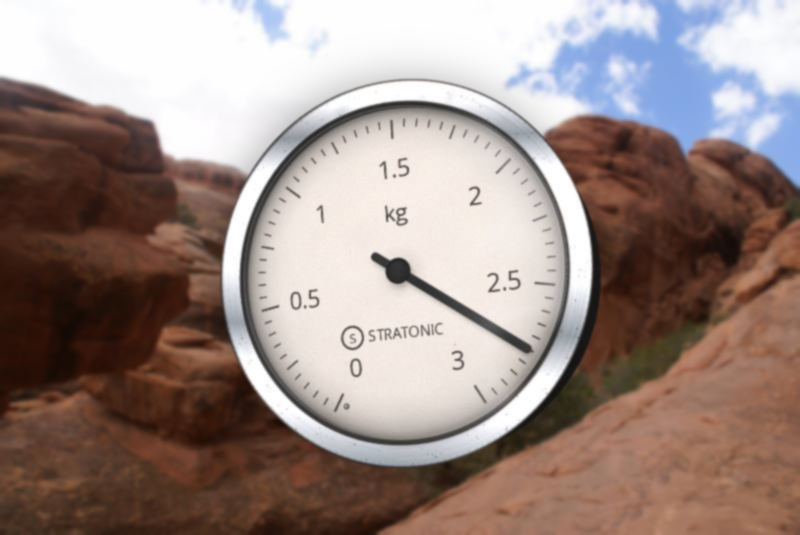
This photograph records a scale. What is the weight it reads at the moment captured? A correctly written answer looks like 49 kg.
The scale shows 2.75 kg
